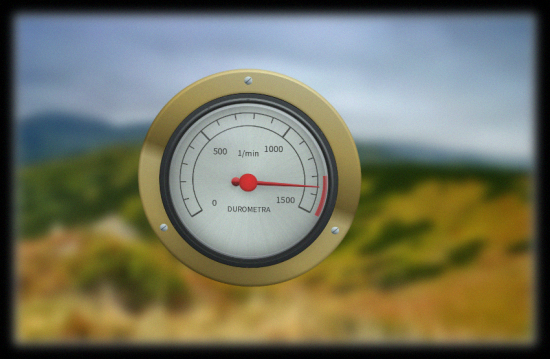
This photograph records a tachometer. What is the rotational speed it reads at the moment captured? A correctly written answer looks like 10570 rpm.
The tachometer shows 1350 rpm
